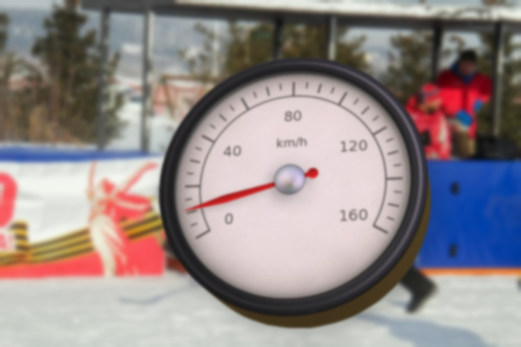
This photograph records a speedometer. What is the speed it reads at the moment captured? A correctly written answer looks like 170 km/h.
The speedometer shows 10 km/h
